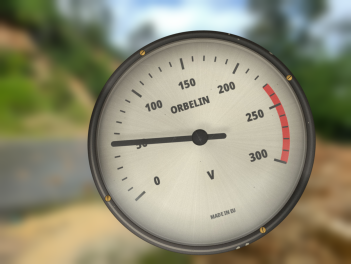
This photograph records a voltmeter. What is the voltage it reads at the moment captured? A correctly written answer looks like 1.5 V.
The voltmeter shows 50 V
